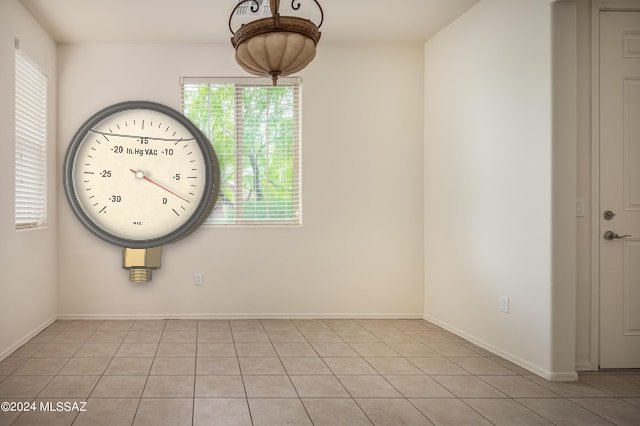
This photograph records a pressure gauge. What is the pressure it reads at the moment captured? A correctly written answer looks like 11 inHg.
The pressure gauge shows -2 inHg
